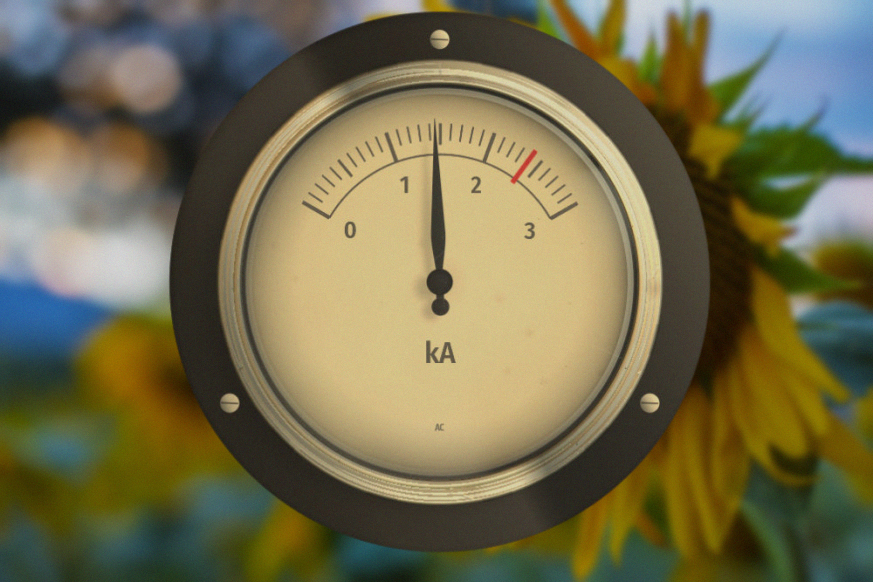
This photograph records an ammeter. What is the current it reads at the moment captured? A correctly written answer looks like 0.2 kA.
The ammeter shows 1.45 kA
